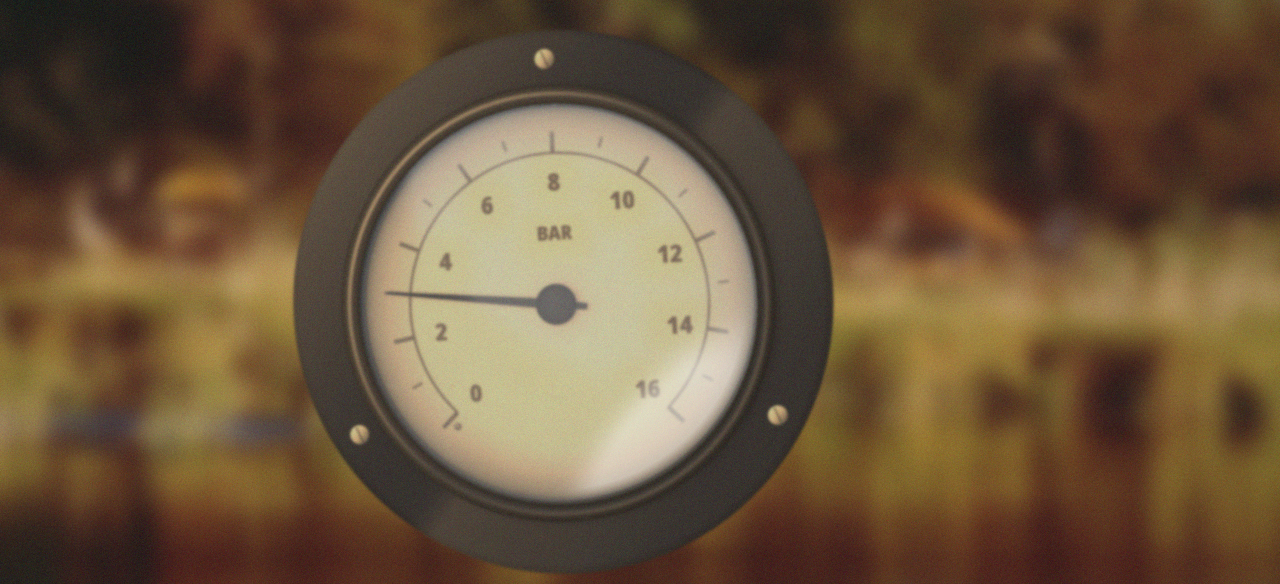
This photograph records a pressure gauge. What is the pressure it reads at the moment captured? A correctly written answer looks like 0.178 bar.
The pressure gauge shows 3 bar
